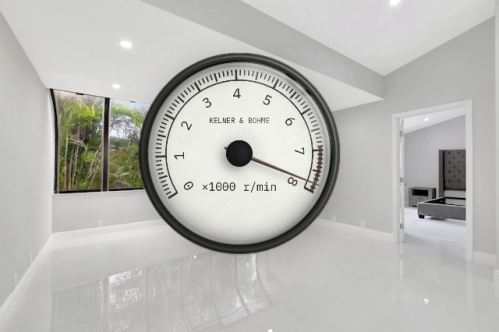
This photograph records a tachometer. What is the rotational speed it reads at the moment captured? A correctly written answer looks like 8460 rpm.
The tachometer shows 7800 rpm
